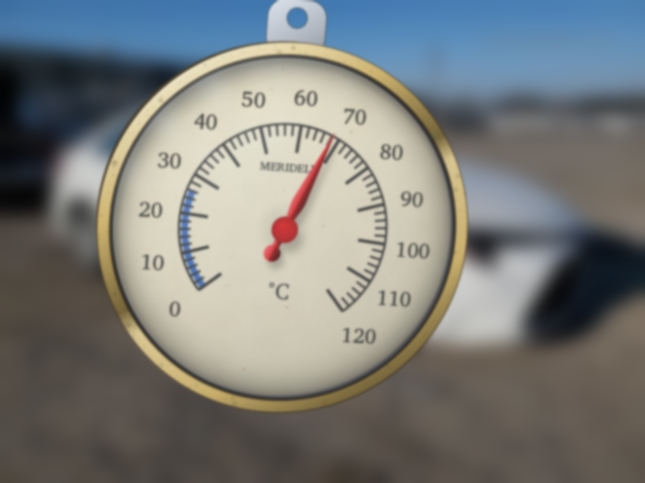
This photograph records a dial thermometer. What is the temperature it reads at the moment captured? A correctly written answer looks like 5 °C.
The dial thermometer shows 68 °C
